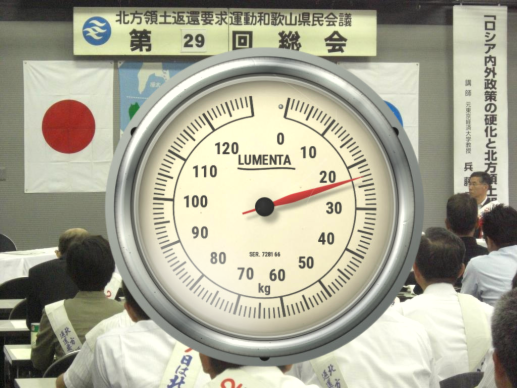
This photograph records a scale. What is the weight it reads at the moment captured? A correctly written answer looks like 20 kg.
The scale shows 23 kg
